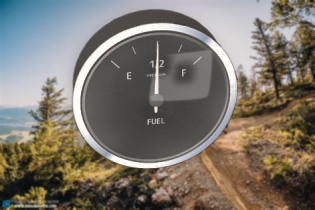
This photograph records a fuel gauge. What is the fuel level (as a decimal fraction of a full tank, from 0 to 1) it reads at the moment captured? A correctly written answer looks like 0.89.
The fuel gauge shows 0.5
